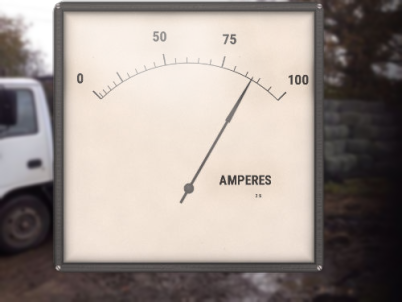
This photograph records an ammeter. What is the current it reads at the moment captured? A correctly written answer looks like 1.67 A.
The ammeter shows 87.5 A
